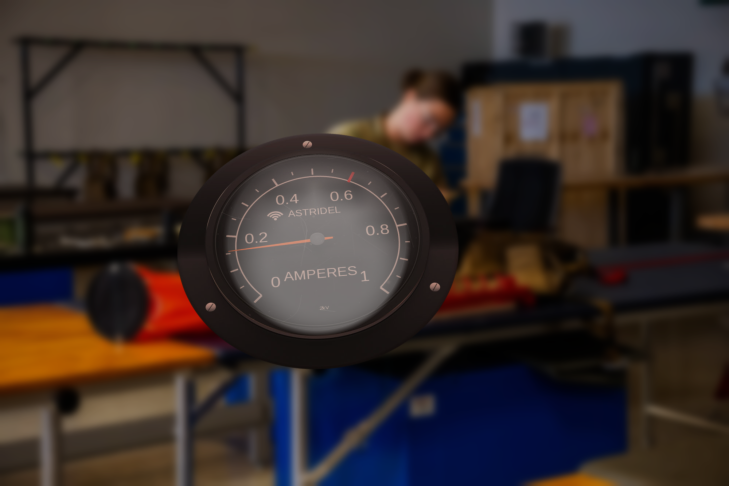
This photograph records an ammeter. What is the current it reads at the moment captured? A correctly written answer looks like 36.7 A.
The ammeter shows 0.15 A
